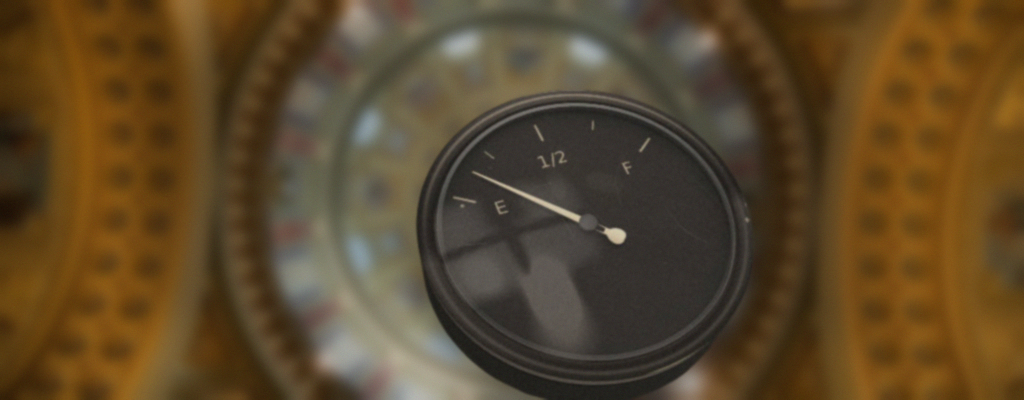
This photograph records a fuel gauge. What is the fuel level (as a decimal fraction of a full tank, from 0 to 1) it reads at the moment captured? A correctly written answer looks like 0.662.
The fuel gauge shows 0.125
